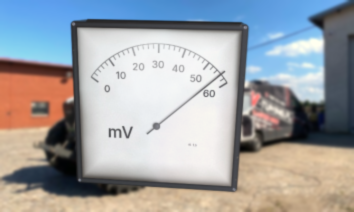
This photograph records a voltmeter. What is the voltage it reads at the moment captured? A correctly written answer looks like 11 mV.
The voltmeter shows 56 mV
